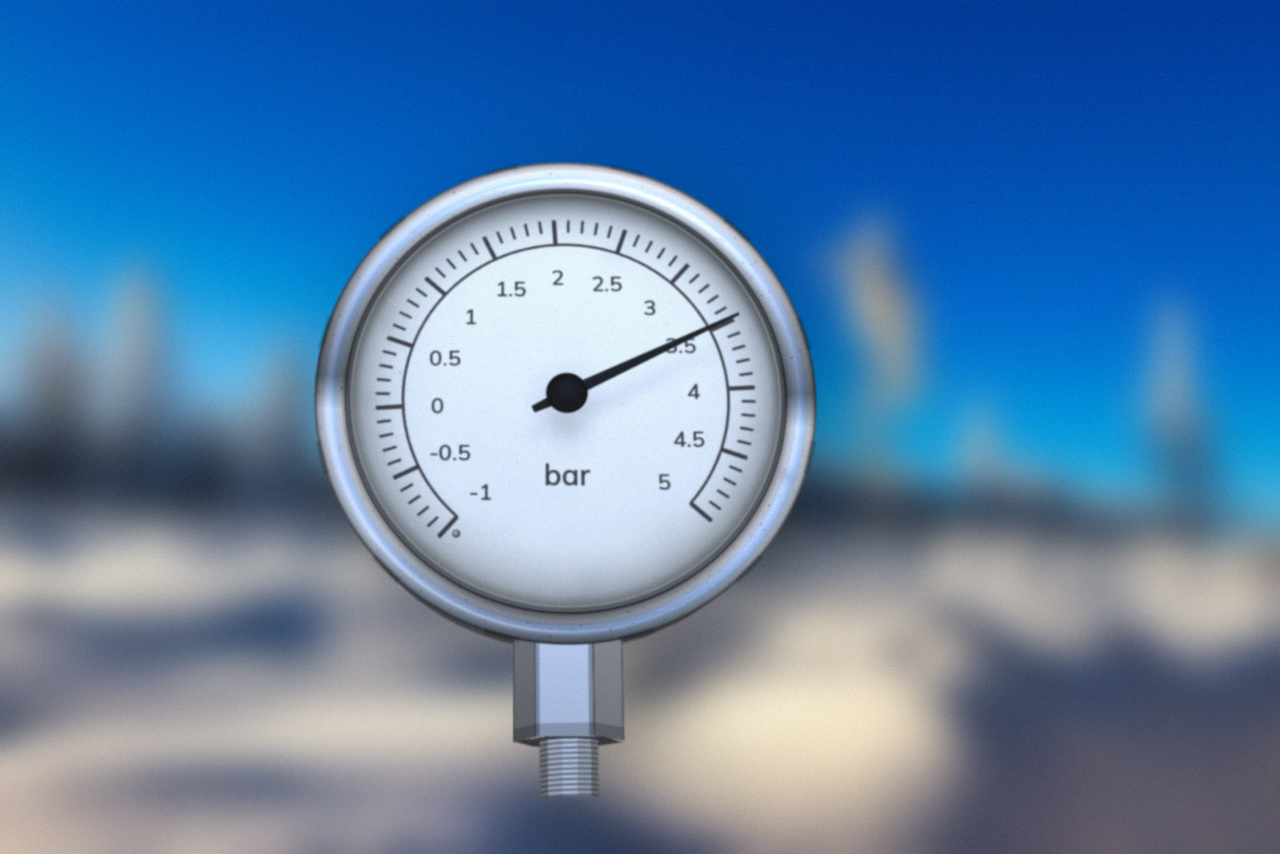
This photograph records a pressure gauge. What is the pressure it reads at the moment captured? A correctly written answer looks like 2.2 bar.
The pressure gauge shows 3.5 bar
